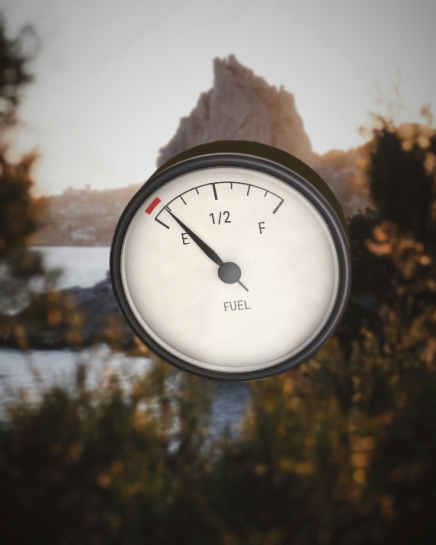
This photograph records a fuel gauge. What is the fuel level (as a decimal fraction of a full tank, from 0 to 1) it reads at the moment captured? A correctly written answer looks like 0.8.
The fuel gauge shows 0.125
